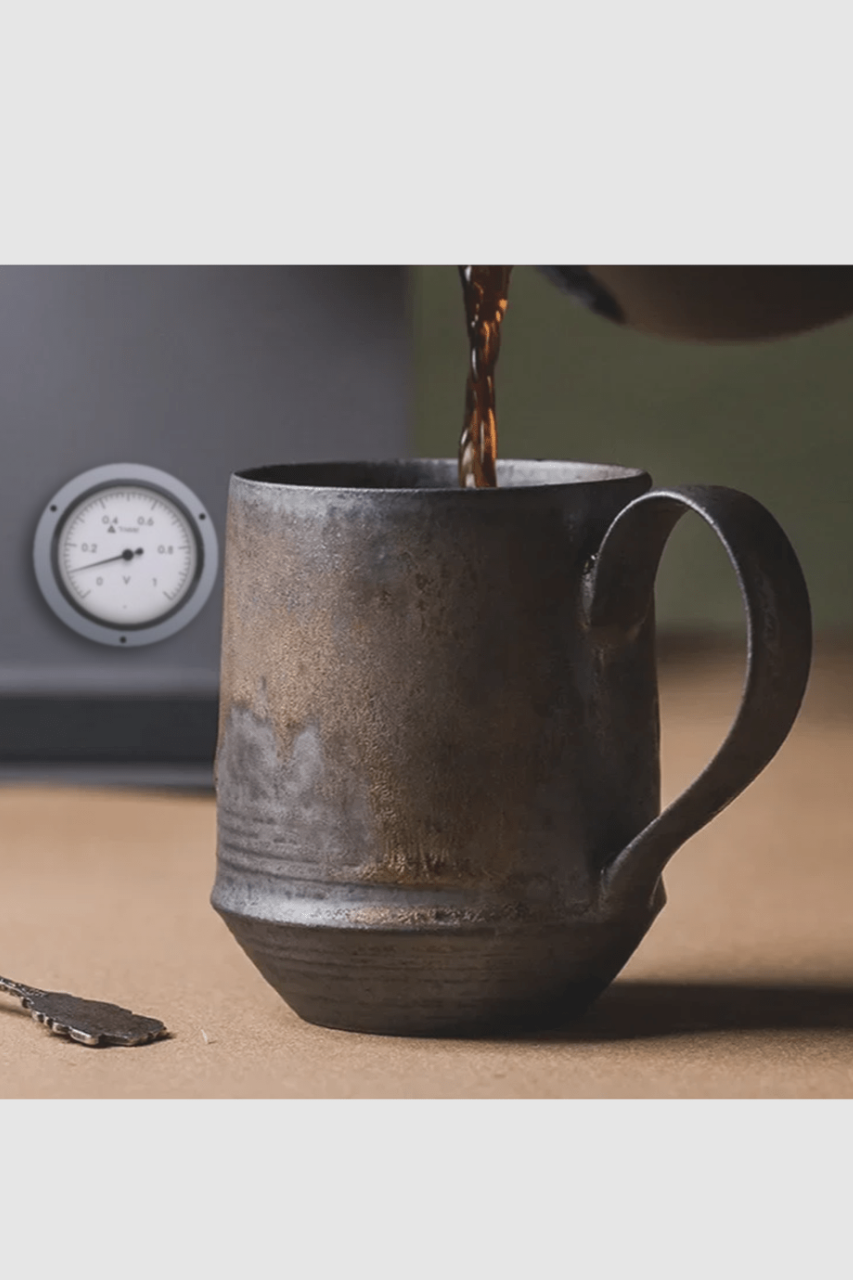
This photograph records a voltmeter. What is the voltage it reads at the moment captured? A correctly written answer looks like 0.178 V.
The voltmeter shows 0.1 V
